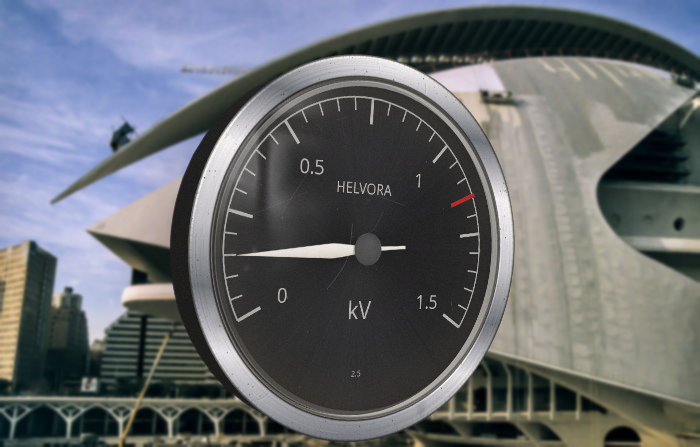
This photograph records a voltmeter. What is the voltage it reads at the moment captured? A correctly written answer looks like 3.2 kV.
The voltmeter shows 0.15 kV
